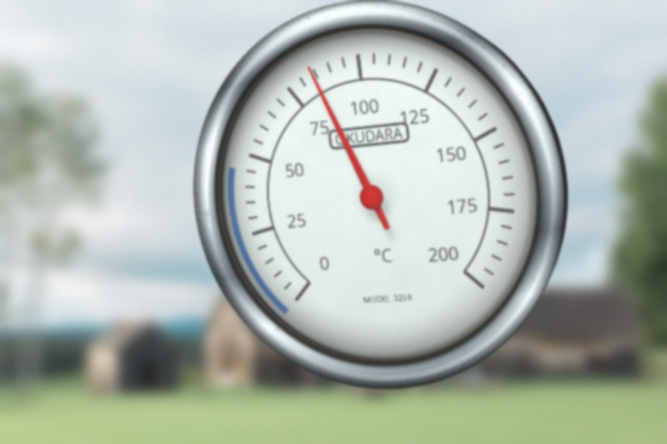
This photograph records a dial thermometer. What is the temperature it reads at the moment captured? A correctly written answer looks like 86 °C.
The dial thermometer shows 85 °C
